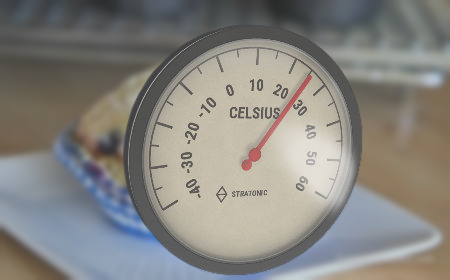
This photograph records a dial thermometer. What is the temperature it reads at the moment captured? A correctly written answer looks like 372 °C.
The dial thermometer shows 25 °C
